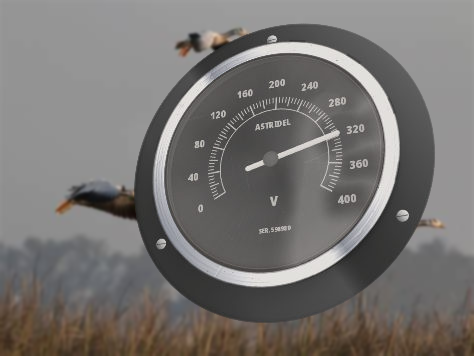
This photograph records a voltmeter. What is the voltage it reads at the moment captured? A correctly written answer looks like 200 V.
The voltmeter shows 320 V
